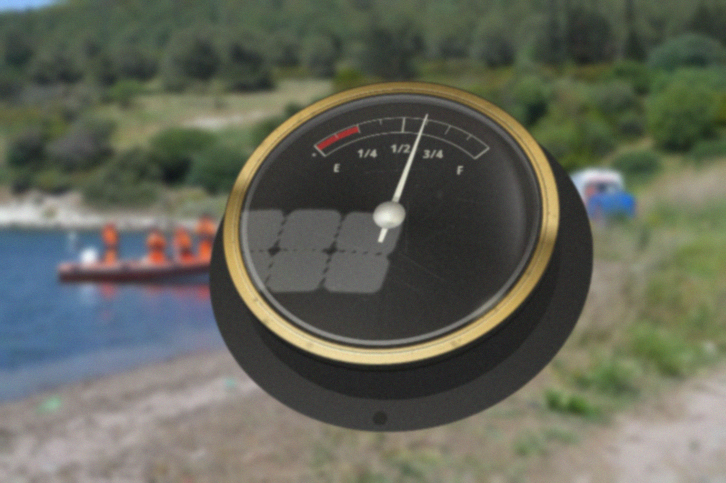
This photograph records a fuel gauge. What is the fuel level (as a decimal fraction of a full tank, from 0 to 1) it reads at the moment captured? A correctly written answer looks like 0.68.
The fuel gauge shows 0.625
